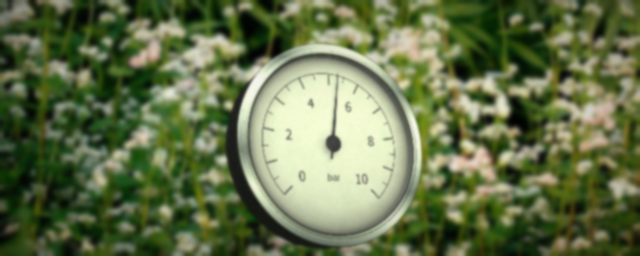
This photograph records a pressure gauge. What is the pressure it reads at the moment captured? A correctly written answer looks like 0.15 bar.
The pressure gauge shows 5.25 bar
